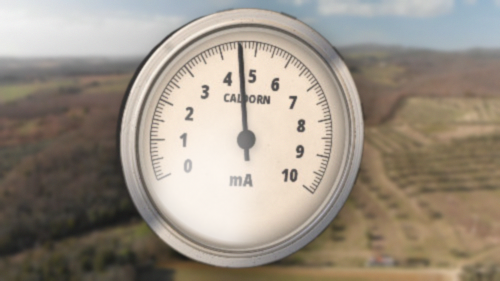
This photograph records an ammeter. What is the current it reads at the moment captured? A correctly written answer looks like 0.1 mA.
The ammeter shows 4.5 mA
